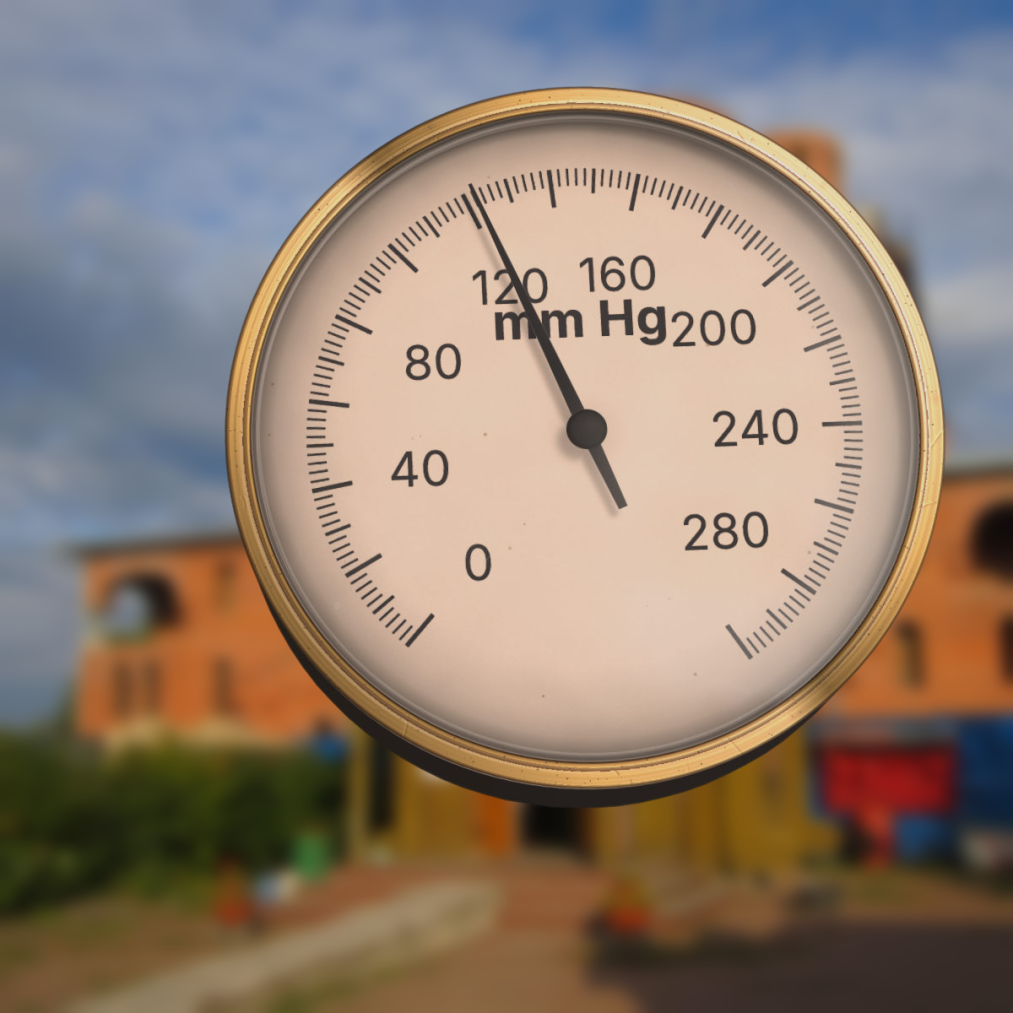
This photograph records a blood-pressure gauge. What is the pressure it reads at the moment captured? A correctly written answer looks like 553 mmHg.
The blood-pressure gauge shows 122 mmHg
